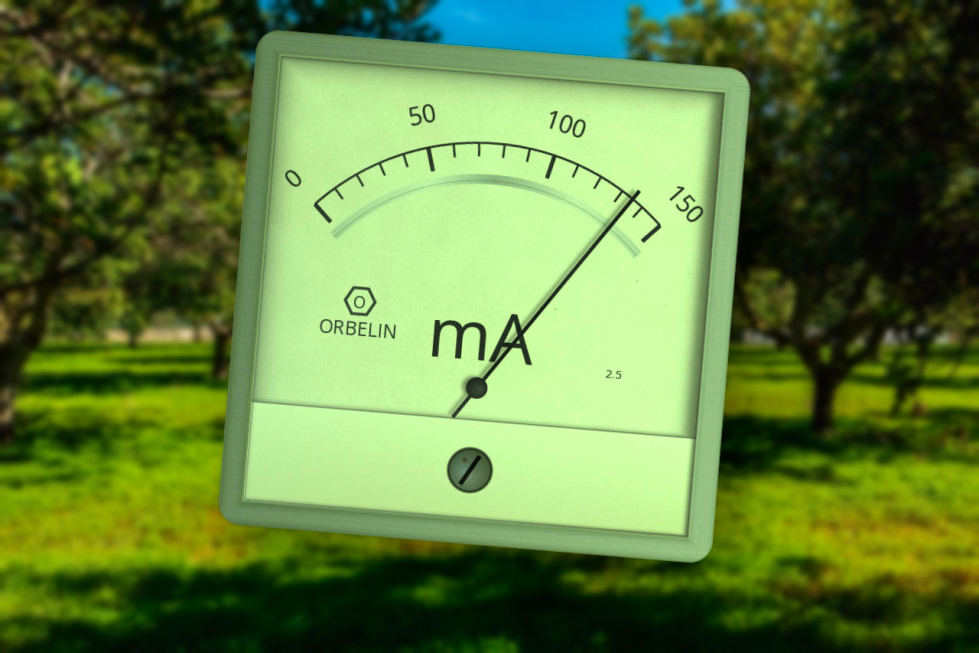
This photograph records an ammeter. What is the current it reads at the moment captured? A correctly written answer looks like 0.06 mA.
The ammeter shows 135 mA
